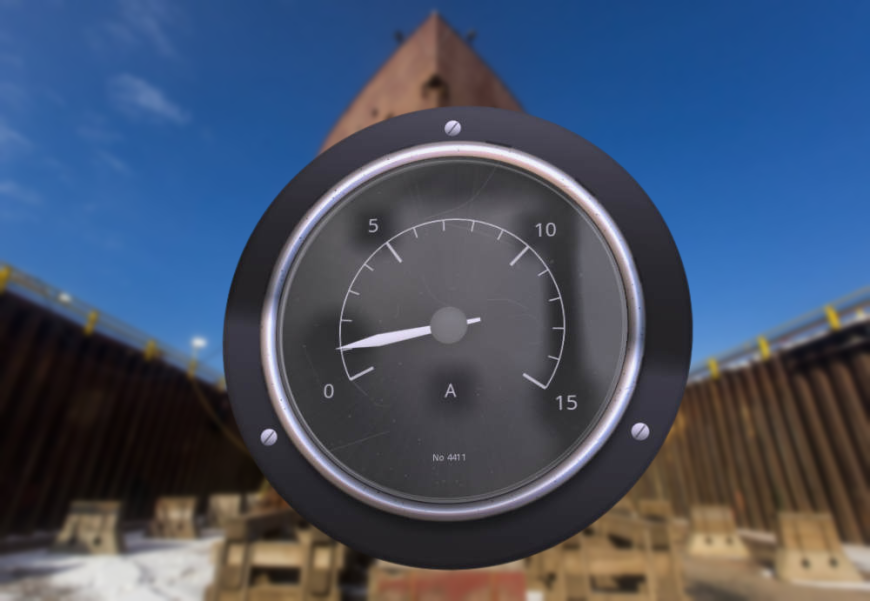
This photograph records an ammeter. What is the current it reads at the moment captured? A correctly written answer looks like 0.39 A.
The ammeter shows 1 A
